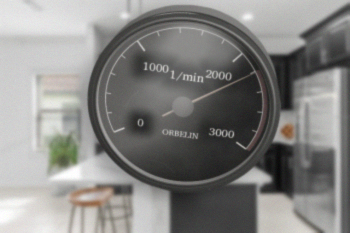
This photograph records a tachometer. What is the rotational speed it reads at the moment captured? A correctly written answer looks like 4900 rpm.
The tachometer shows 2200 rpm
